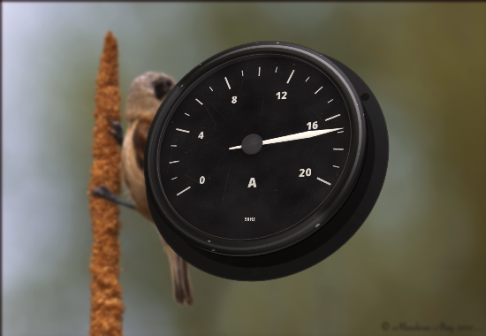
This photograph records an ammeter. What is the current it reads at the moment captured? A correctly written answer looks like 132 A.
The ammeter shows 17 A
